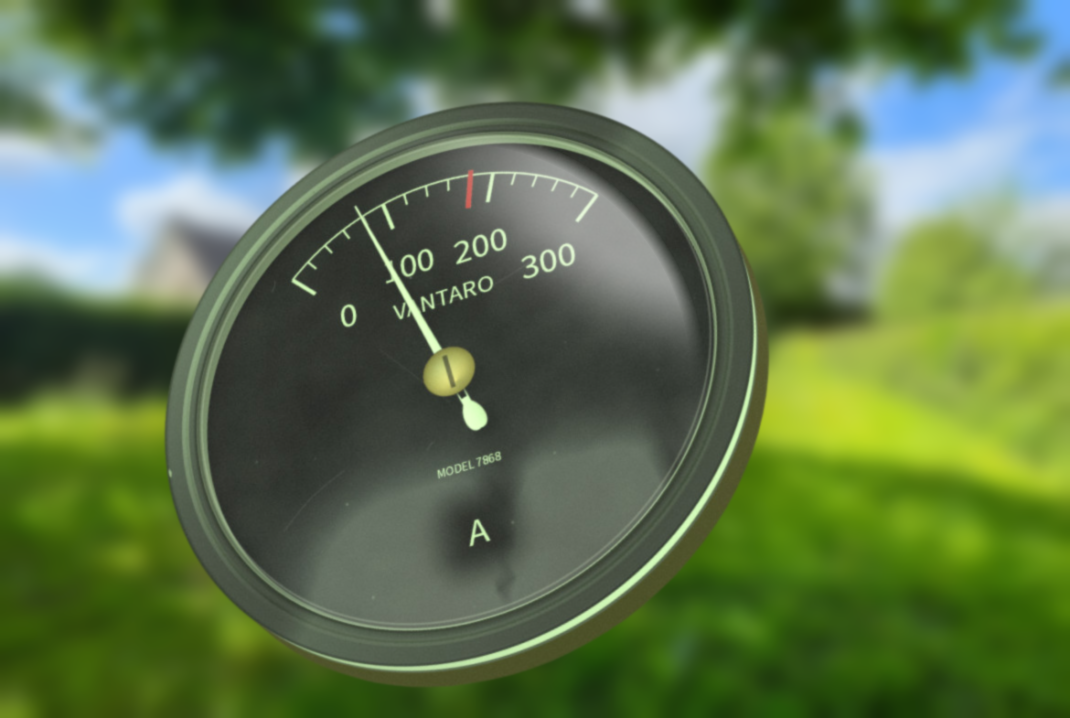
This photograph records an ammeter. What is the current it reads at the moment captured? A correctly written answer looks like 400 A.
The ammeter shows 80 A
